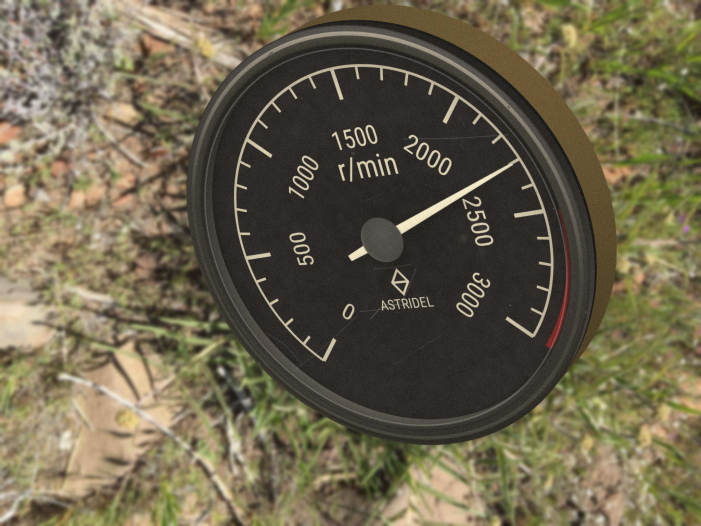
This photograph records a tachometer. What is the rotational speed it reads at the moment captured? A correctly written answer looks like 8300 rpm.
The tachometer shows 2300 rpm
